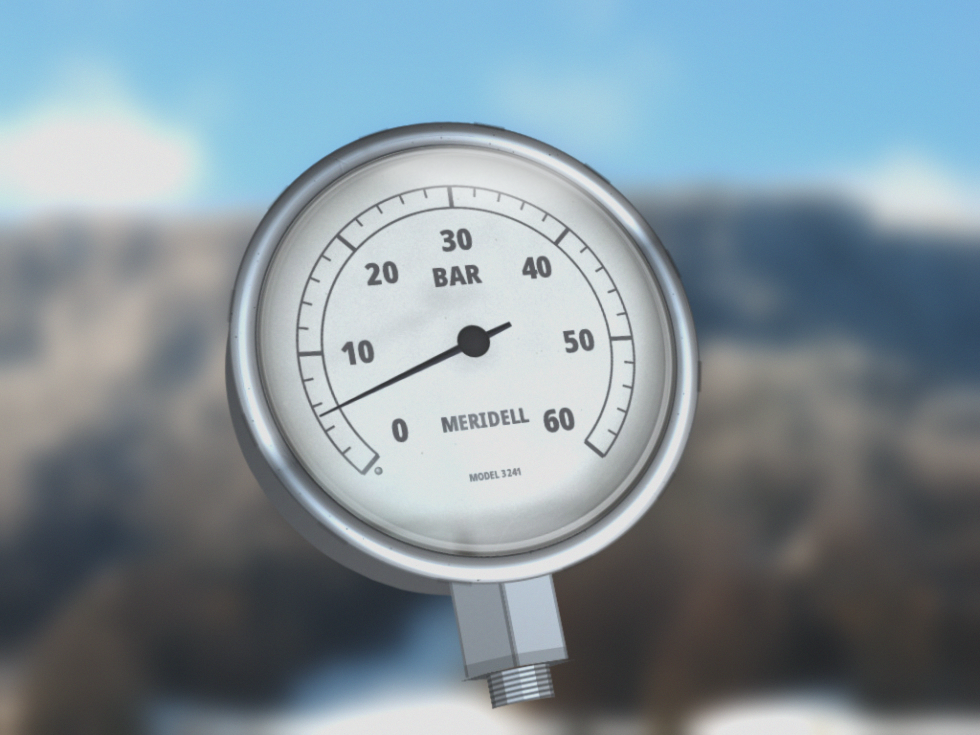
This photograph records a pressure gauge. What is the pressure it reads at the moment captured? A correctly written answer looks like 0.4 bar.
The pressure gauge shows 5 bar
